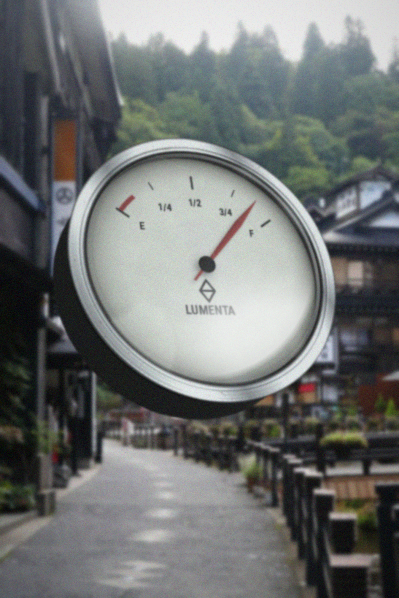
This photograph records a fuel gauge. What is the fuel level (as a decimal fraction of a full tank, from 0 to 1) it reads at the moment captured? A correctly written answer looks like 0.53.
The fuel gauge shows 0.875
